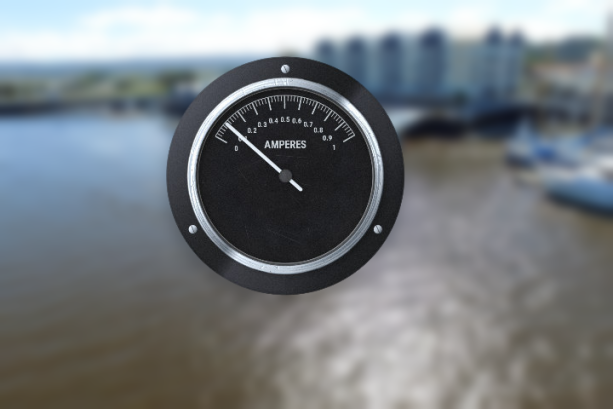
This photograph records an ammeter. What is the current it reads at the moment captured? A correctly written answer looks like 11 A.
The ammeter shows 0.1 A
